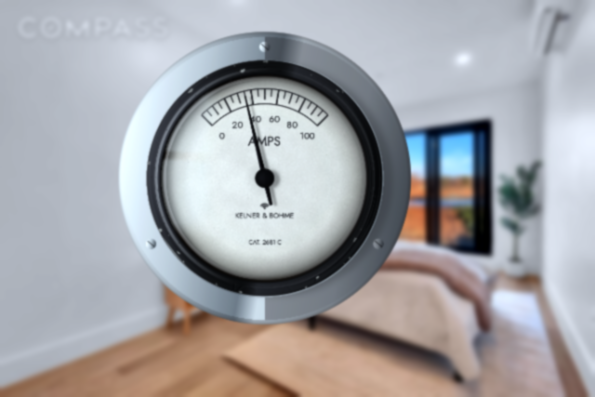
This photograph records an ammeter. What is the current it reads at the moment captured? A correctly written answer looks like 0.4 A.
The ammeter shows 35 A
